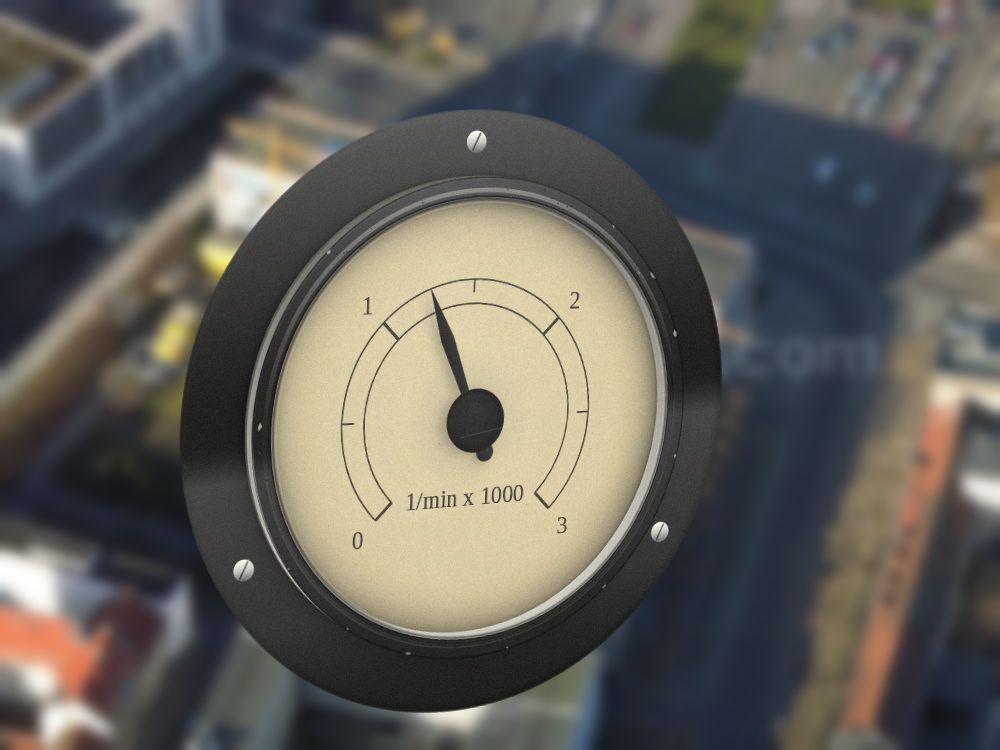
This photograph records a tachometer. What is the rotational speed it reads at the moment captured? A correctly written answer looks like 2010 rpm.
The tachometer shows 1250 rpm
